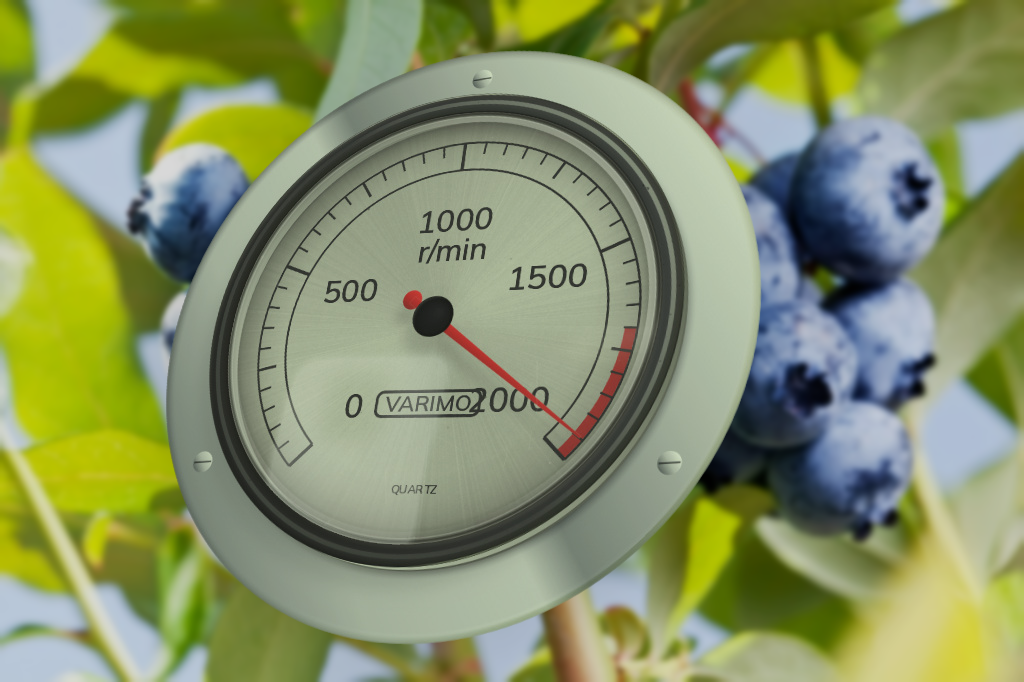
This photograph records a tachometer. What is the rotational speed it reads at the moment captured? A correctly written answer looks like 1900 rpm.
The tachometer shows 1950 rpm
